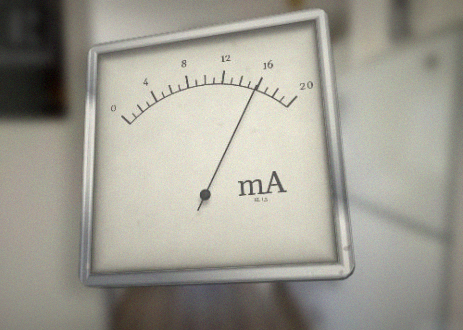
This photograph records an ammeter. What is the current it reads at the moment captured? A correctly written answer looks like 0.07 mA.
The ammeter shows 16 mA
